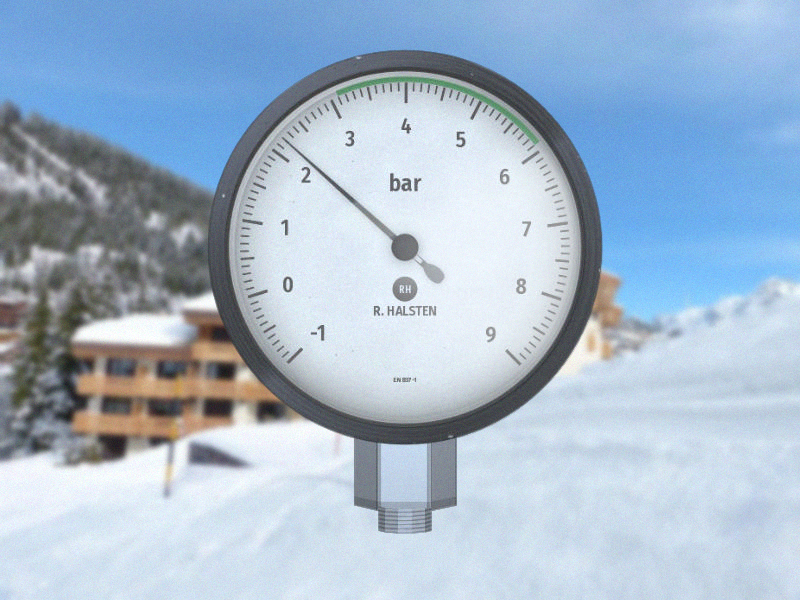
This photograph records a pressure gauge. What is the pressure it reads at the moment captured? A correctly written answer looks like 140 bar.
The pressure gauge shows 2.2 bar
